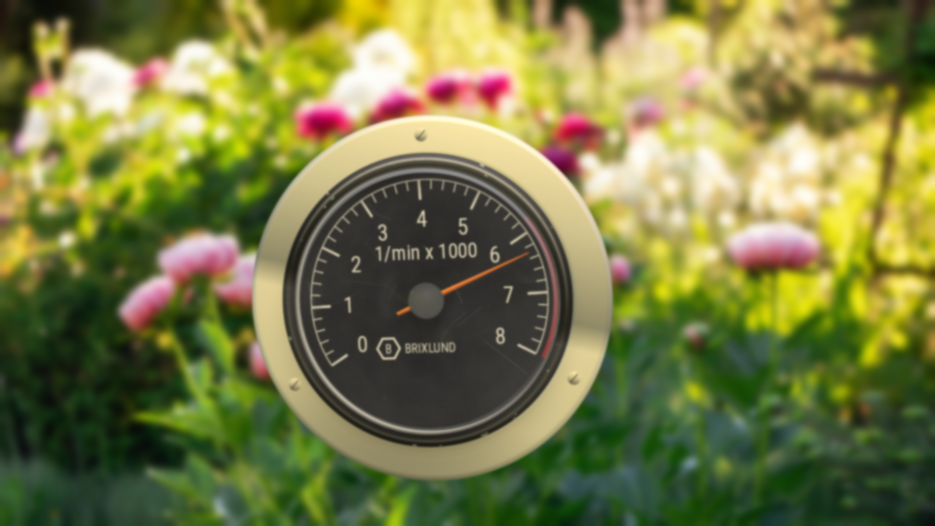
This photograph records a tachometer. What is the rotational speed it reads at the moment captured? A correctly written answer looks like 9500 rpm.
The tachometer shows 6300 rpm
